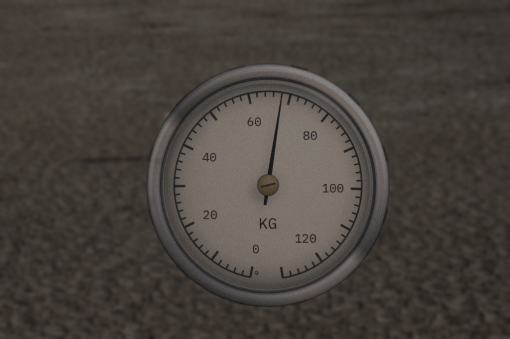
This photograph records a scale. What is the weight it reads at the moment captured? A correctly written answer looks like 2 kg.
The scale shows 68 kg
